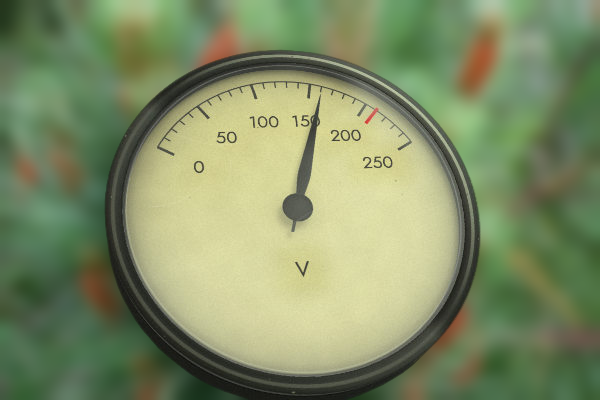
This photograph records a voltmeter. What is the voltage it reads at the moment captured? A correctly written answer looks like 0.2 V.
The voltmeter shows 160 V
